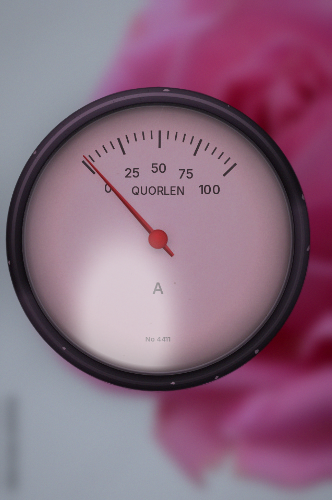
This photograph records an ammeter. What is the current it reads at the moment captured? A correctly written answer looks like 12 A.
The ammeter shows 2.5 A
